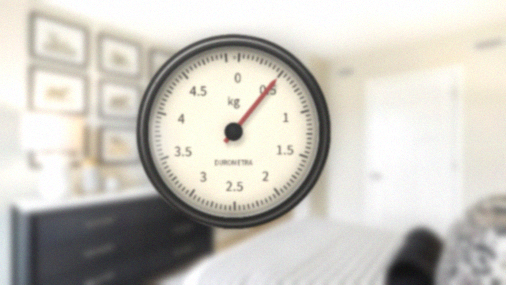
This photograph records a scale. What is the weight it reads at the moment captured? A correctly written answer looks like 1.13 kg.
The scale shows 0.5 kg
